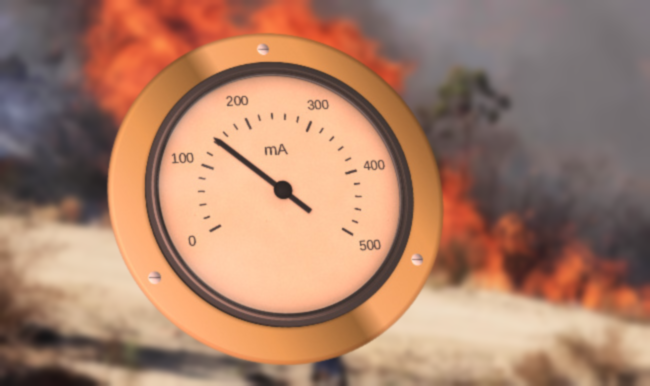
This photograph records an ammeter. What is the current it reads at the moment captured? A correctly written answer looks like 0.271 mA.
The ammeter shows 140 mA
